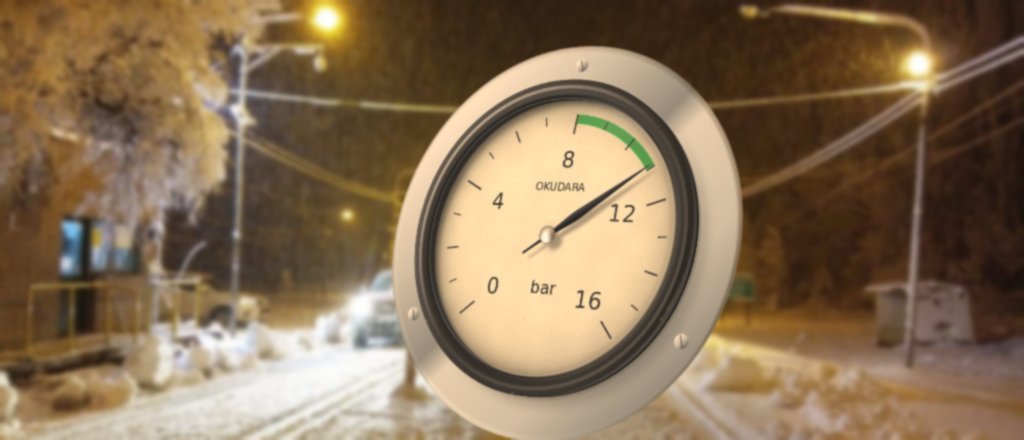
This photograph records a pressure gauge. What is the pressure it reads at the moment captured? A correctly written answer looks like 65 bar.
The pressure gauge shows 11 bar
